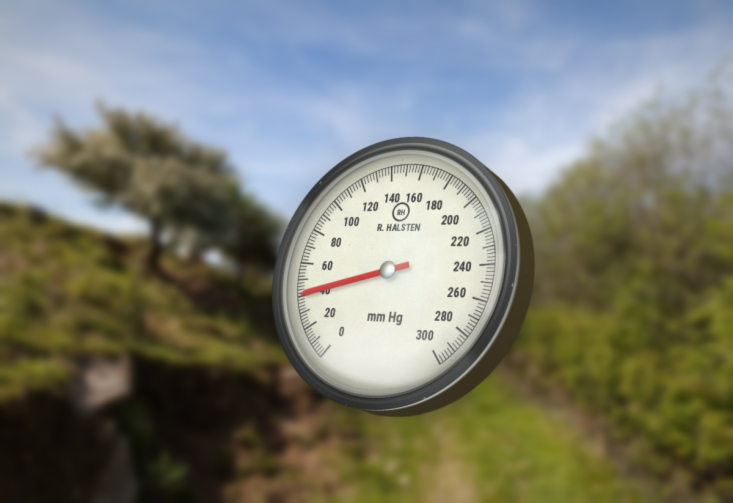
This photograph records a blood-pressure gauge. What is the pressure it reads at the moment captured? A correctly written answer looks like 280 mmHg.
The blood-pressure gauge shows 40 mmHg
